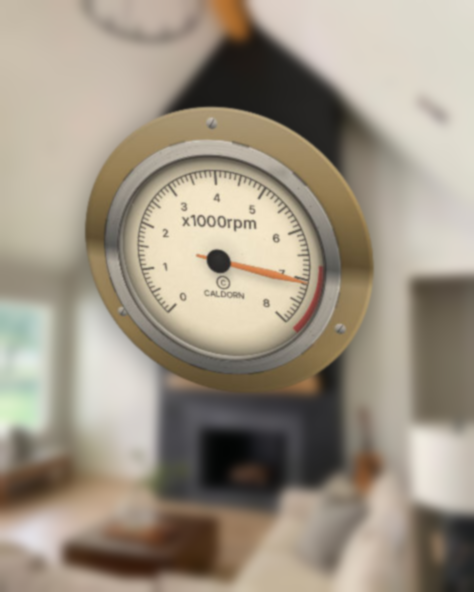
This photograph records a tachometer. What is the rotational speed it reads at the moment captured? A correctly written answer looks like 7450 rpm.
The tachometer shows 7000 rpm
